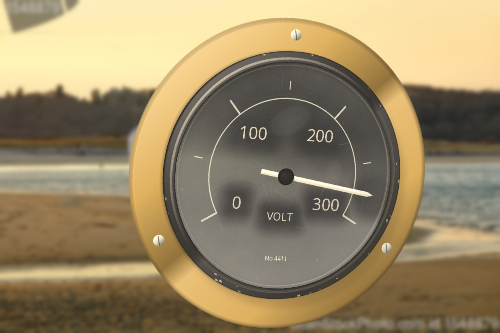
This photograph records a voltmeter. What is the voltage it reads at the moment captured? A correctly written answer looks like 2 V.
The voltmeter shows 275 V
